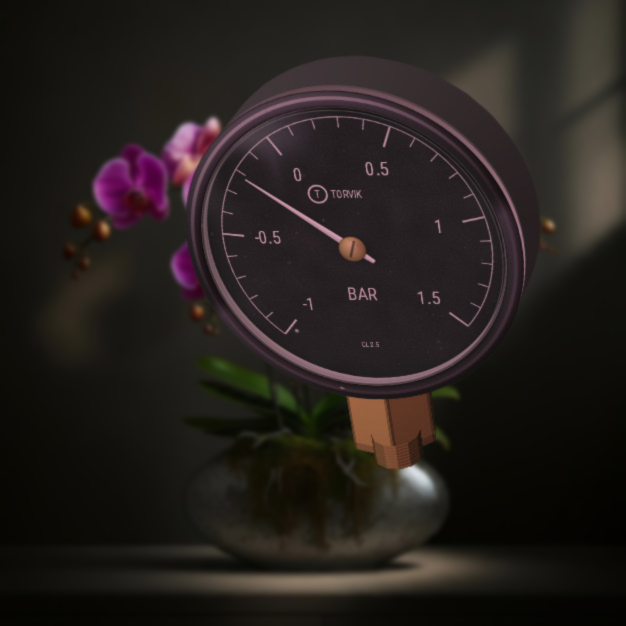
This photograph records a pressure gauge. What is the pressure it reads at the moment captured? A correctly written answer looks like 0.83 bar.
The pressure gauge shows -0.2 bar
